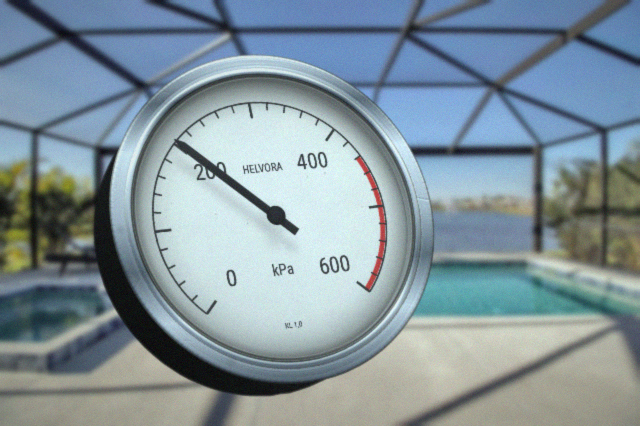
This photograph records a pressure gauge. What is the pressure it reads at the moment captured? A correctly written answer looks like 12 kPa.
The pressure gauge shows 200 kPa
